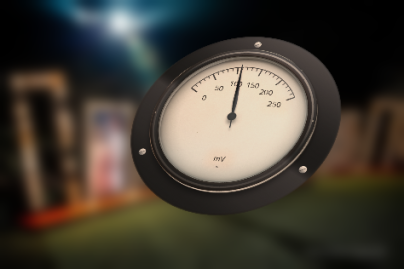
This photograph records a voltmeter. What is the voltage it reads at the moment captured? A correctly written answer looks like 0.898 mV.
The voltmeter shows 110 mV
